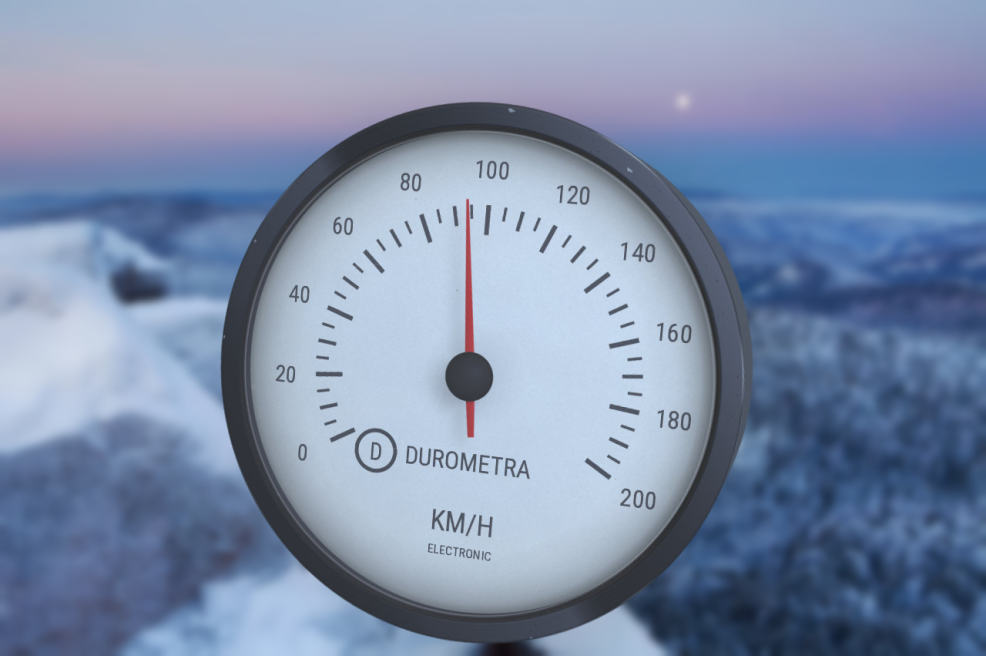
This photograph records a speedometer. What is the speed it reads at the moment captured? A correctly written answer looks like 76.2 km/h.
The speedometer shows 95 km/h
